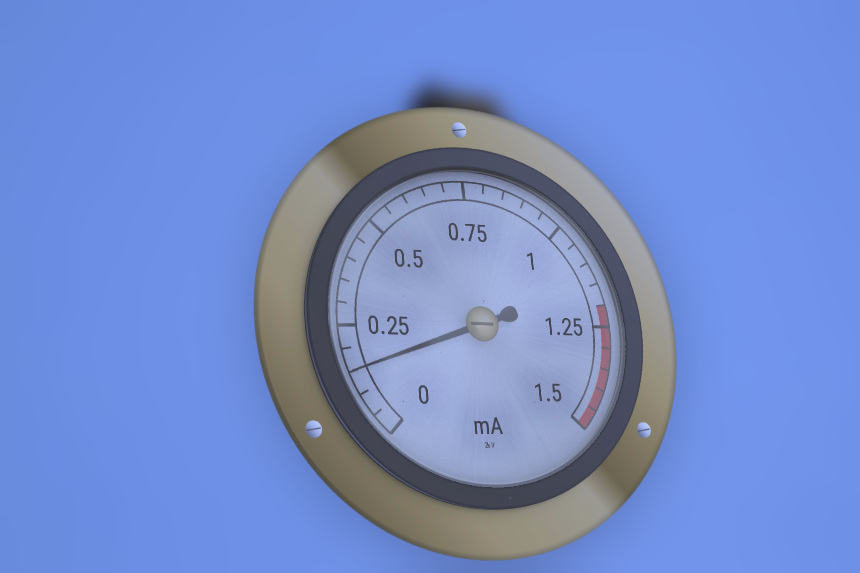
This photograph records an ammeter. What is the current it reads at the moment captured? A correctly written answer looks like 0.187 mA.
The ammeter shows 0.15 mA
